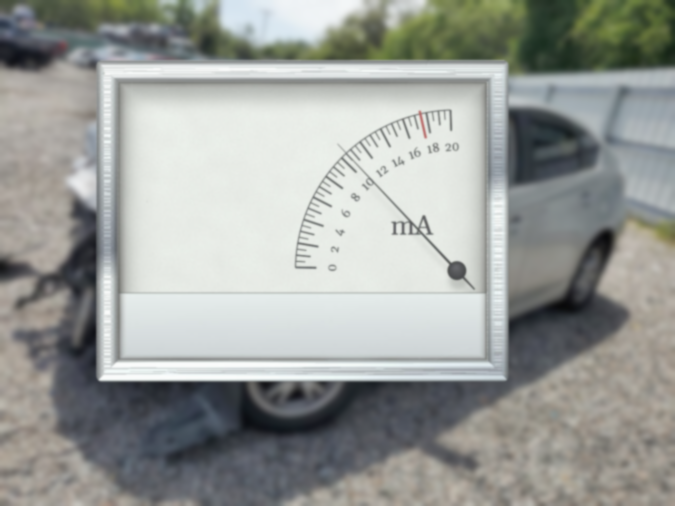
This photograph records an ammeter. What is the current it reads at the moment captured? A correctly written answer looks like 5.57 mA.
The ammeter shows 10.5 mA
